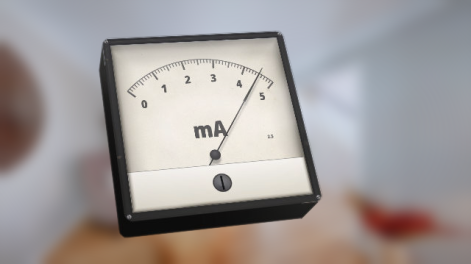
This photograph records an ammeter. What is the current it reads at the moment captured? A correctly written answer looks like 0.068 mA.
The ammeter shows 4.5 mA
